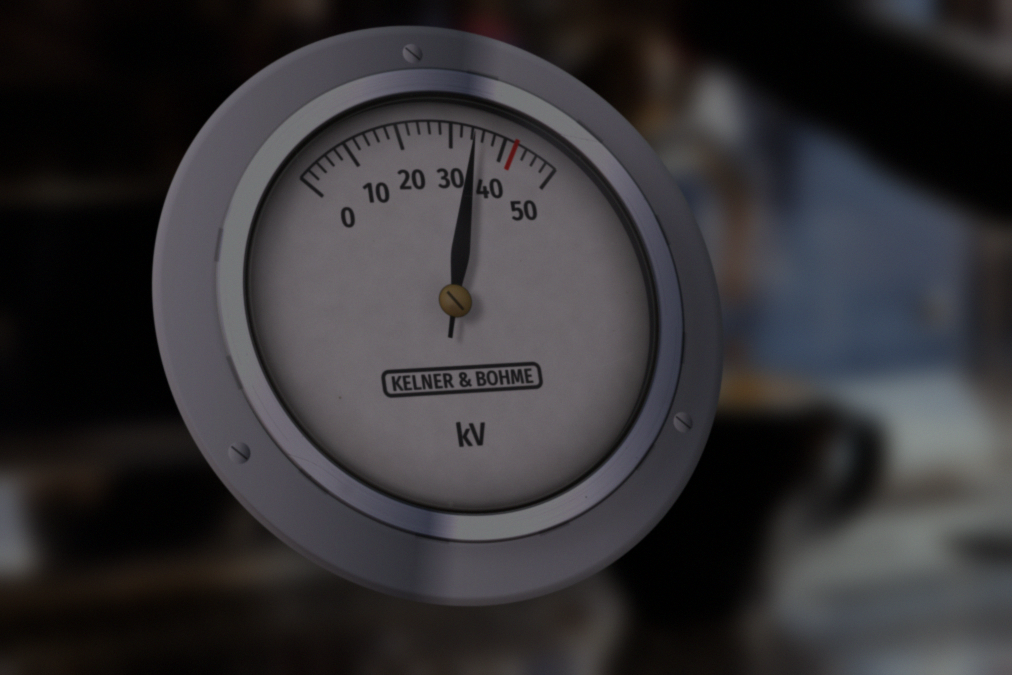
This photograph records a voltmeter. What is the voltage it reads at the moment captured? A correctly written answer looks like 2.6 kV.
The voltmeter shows 34 kV
